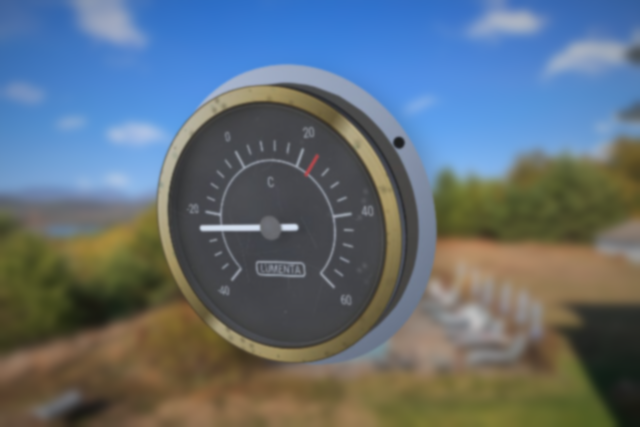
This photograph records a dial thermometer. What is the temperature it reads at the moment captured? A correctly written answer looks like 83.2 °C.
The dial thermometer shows -24 °C
